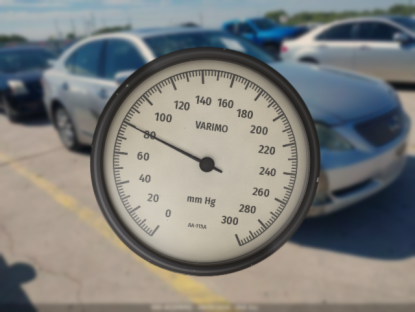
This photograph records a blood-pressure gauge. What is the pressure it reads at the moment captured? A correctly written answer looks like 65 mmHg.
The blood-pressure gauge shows 80 mmHg
